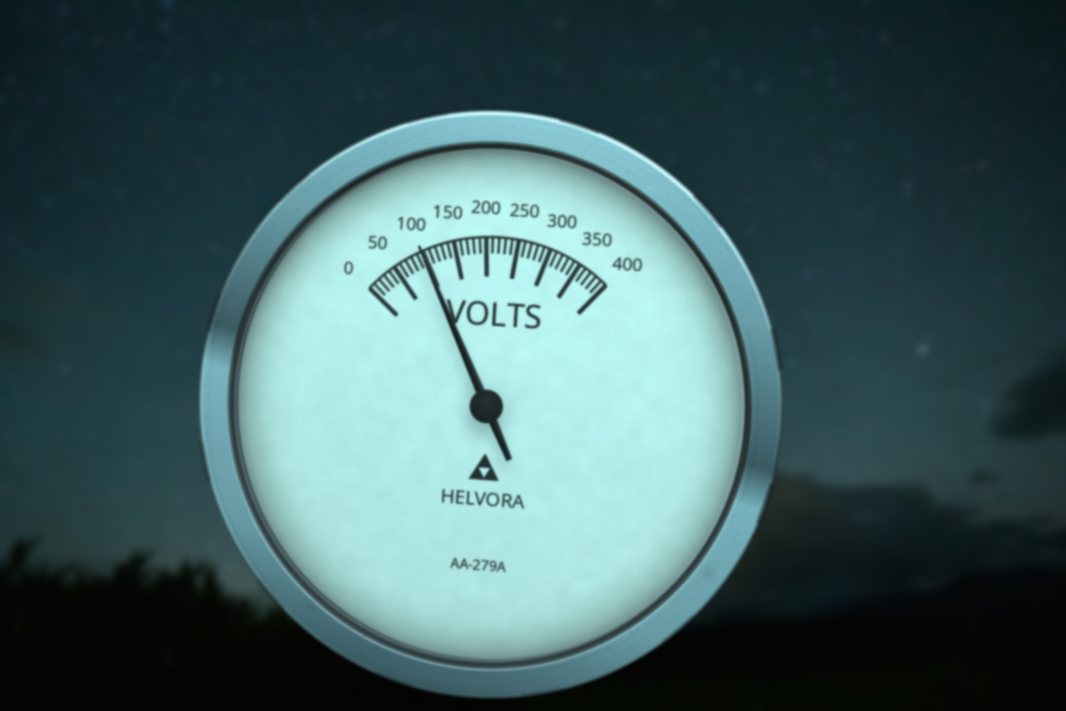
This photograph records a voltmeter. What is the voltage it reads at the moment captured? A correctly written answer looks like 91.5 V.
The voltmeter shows 100 V
